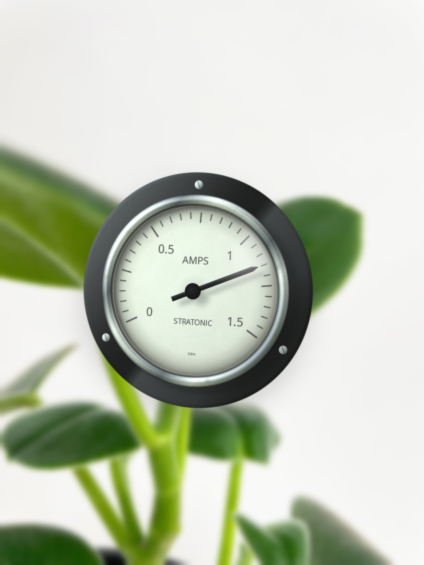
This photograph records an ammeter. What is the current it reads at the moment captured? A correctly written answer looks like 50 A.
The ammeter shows 1.15 A
